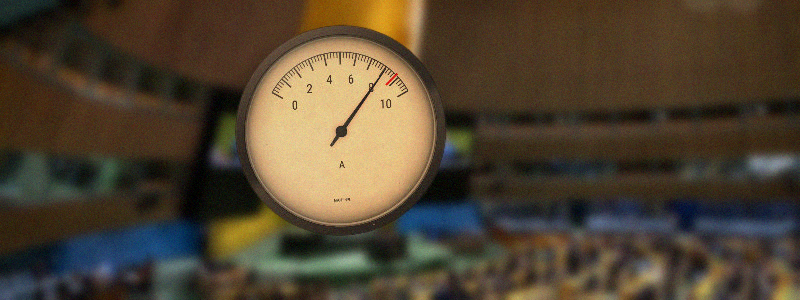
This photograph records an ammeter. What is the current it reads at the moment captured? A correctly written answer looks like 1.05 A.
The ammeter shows 8 A
